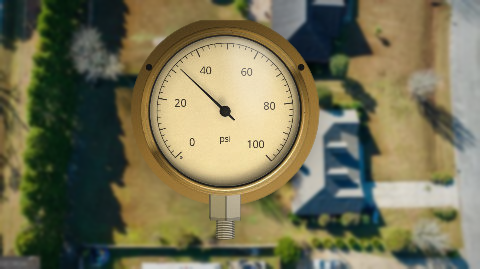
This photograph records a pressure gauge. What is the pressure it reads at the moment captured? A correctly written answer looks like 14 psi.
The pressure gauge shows 32 psi
